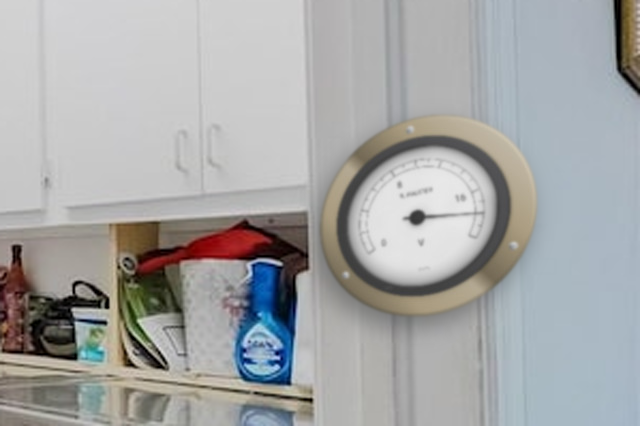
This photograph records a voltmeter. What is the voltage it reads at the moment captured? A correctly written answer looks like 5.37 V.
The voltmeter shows 18 V
